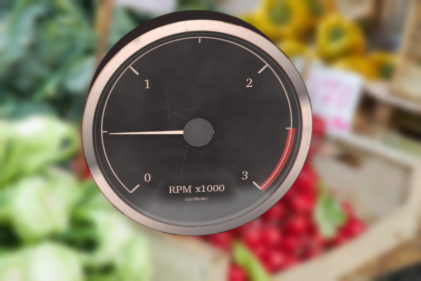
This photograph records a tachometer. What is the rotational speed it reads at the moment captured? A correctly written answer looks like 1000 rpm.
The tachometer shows 500 rpm
